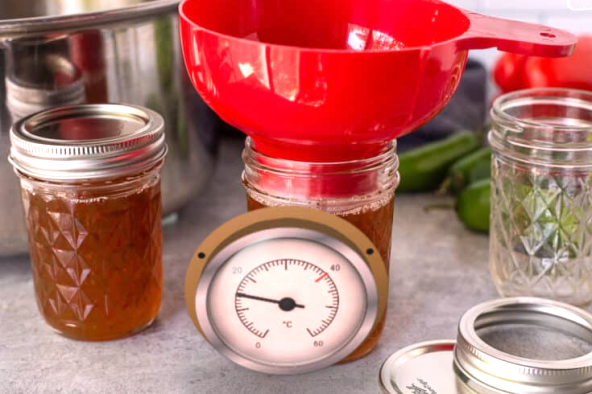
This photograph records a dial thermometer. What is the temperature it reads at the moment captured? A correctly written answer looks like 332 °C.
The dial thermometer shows 15 °C
